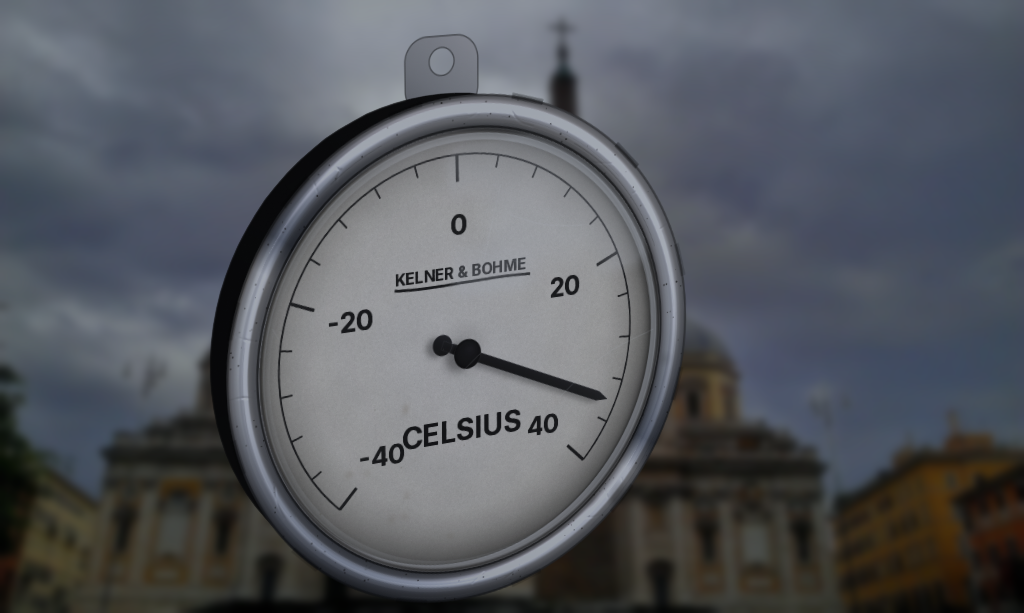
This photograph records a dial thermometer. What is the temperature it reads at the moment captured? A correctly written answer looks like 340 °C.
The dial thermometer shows 34 °C
